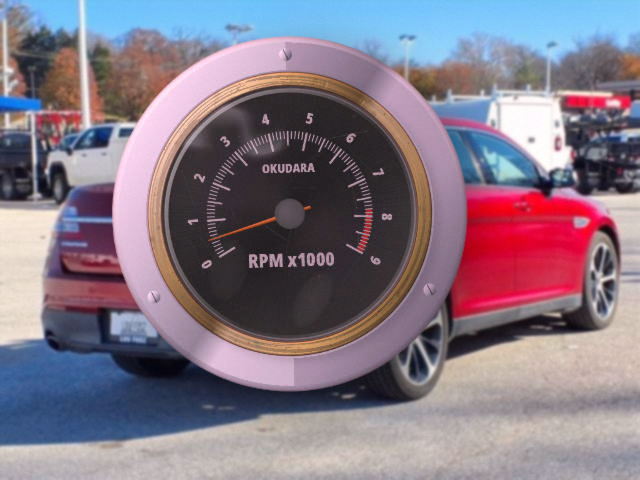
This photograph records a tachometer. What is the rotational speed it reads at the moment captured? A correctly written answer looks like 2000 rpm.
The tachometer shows 500 rpm
